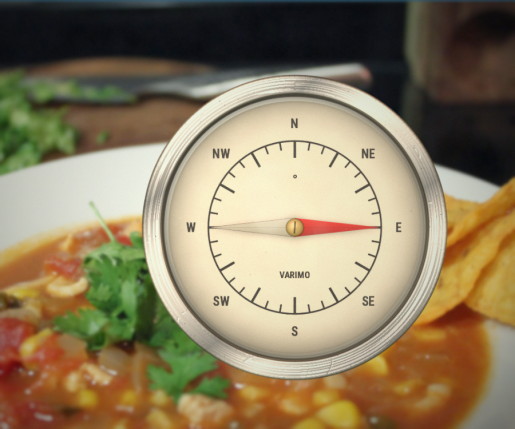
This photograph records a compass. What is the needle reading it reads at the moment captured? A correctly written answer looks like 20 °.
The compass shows 90 °
